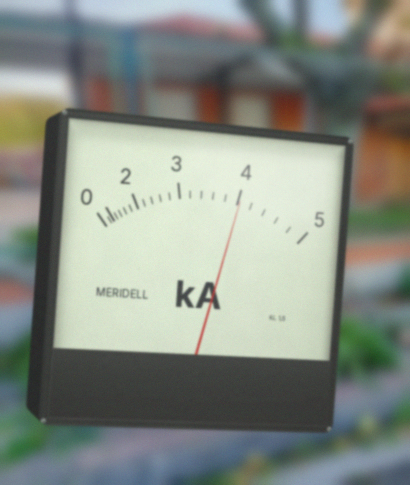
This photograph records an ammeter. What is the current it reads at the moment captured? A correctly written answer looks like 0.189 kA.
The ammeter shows 4 kA
